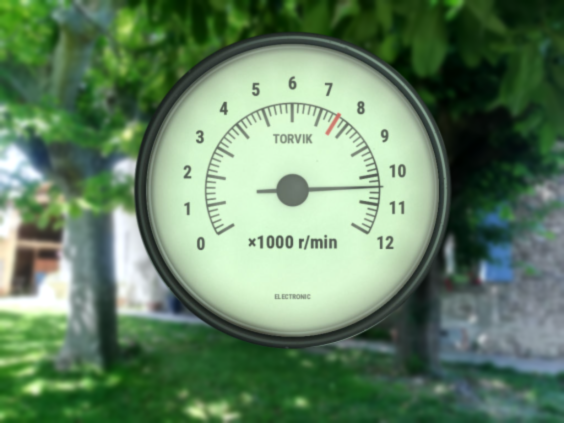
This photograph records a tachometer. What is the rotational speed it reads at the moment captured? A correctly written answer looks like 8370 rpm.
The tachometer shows 10400 rpm
